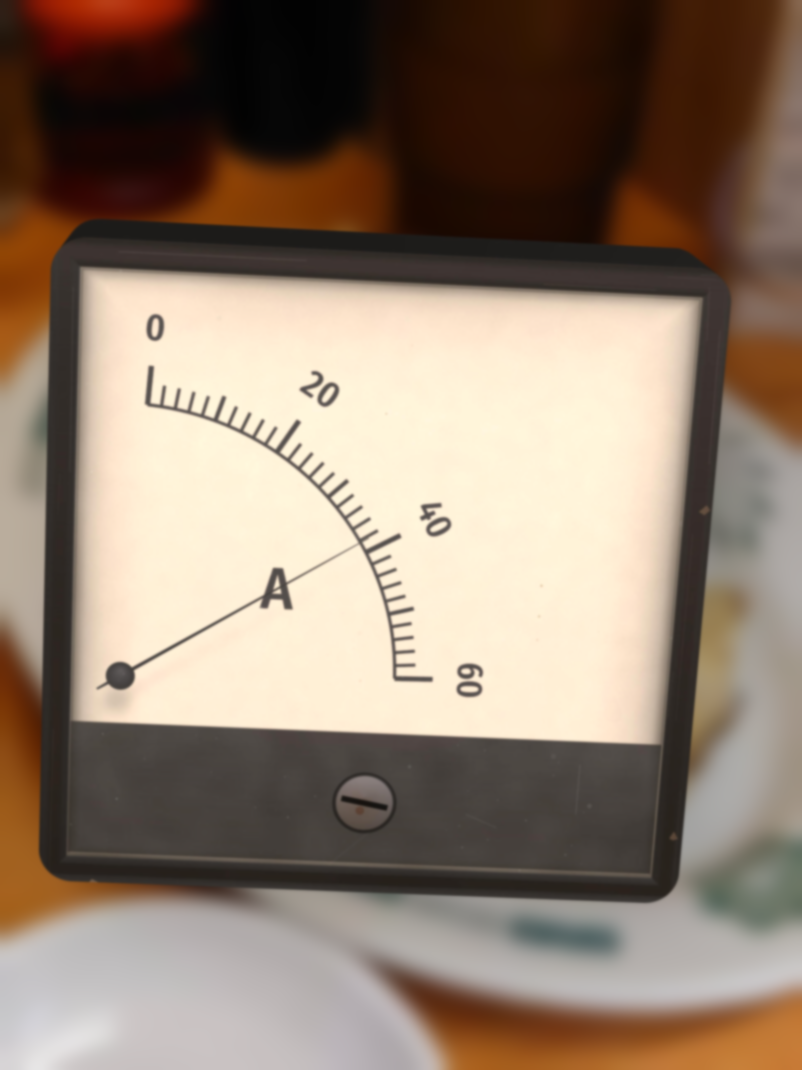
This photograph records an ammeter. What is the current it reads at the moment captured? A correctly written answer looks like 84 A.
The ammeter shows 38 A
